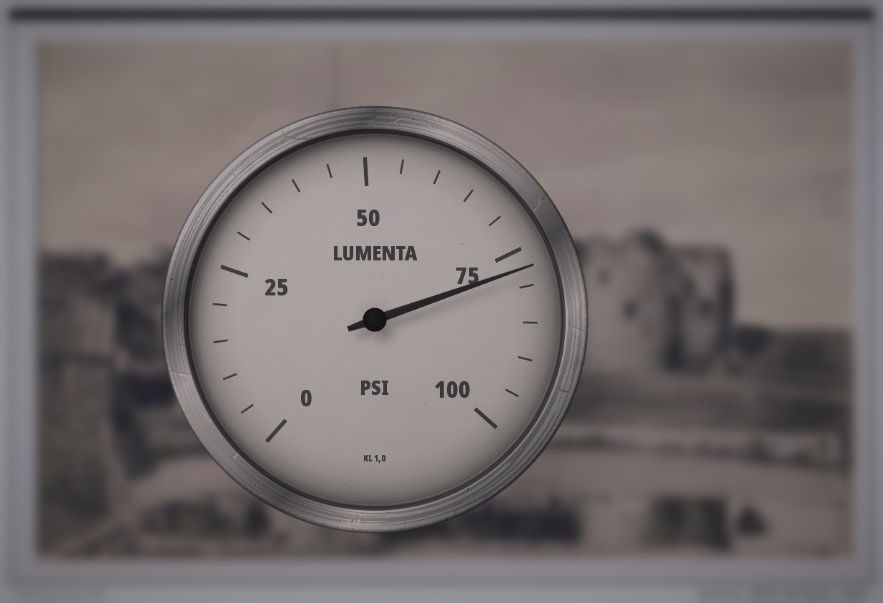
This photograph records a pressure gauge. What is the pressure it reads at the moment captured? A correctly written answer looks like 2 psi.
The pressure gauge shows 77.5 psi
